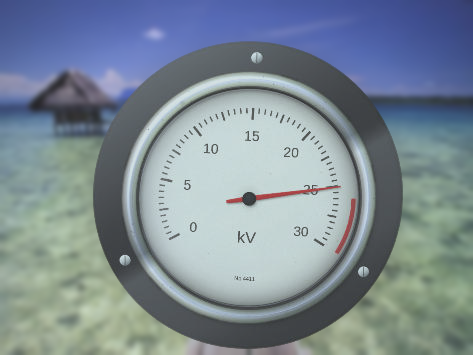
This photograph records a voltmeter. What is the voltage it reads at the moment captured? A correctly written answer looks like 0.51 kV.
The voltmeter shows 25 kV
